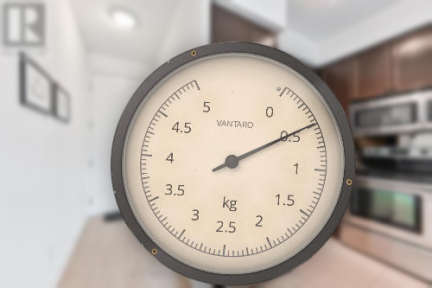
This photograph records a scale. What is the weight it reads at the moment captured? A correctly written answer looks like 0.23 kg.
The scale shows 0.5 kg
